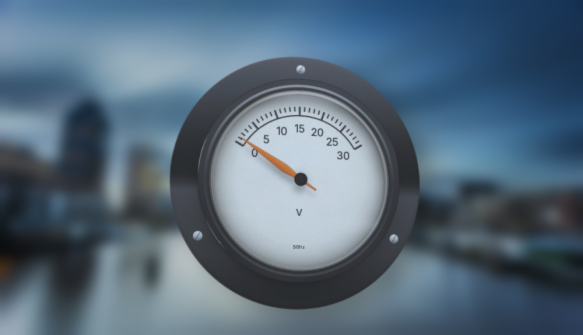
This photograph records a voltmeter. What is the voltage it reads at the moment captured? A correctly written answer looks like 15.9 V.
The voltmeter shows 1 V
